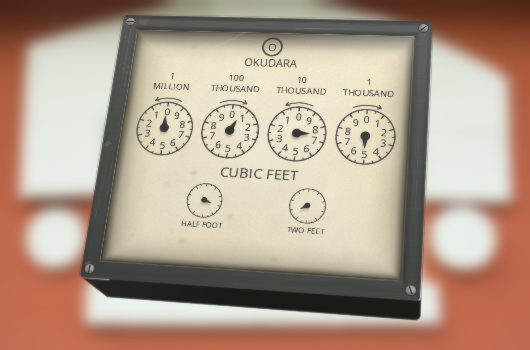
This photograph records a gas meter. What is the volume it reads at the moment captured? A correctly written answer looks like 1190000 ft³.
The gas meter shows 7500 ft³
